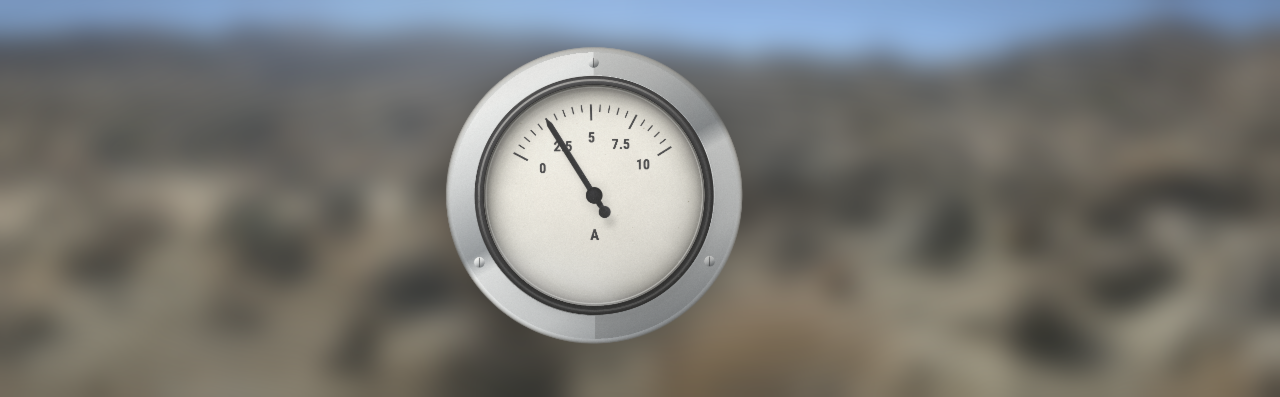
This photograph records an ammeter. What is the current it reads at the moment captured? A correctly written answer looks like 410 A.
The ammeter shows 2.5 A
